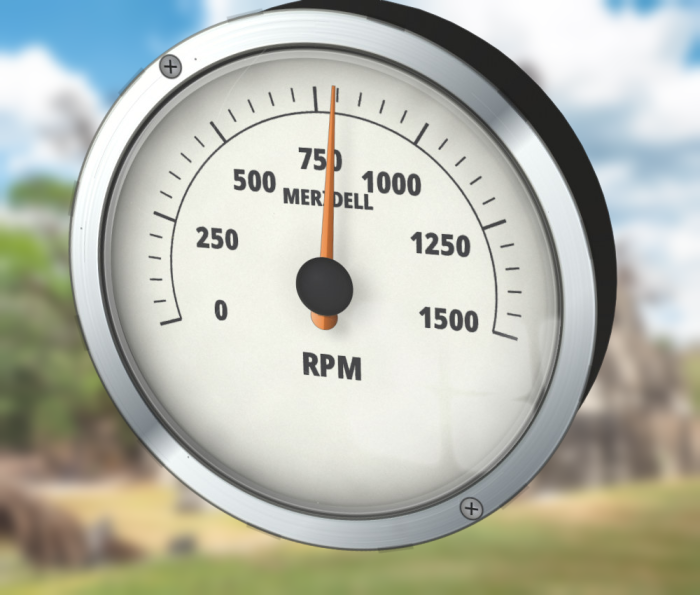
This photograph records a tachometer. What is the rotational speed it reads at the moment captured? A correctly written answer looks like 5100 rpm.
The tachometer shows 800 rpm
